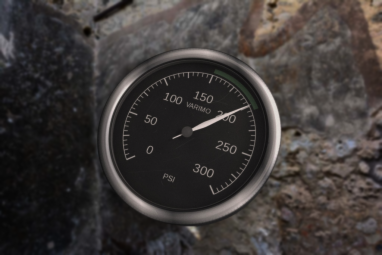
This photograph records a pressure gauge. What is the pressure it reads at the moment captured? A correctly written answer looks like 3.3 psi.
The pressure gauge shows 200 psi
